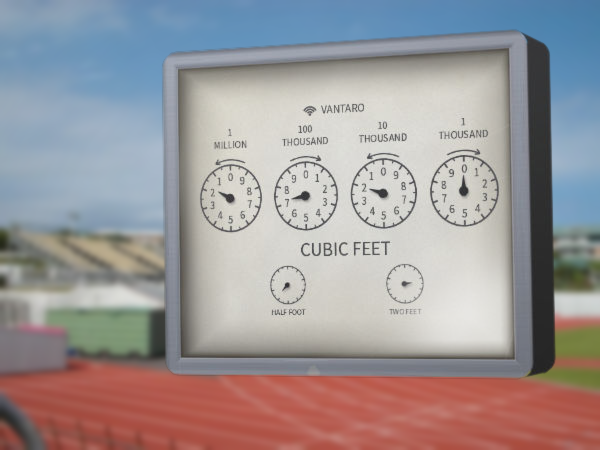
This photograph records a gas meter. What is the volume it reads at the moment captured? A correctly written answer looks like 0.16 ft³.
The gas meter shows 172000 ft³
